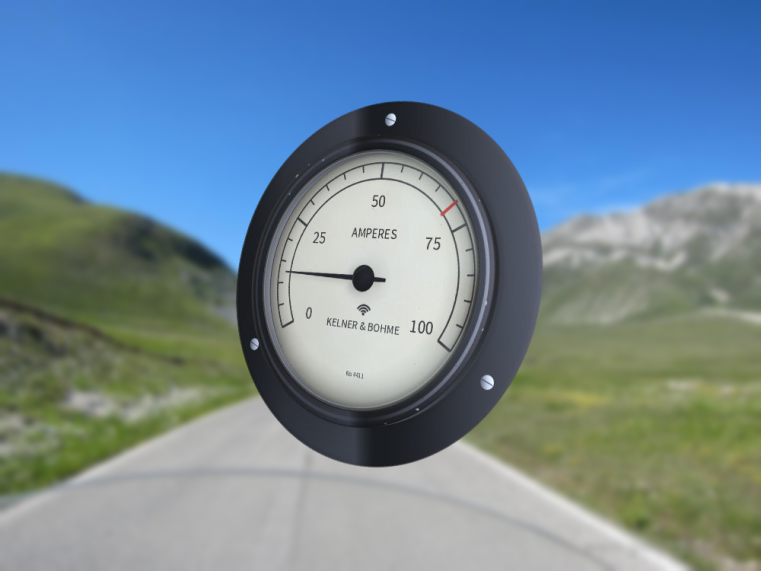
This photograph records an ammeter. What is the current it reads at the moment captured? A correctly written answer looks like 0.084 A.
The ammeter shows 12.5 A
